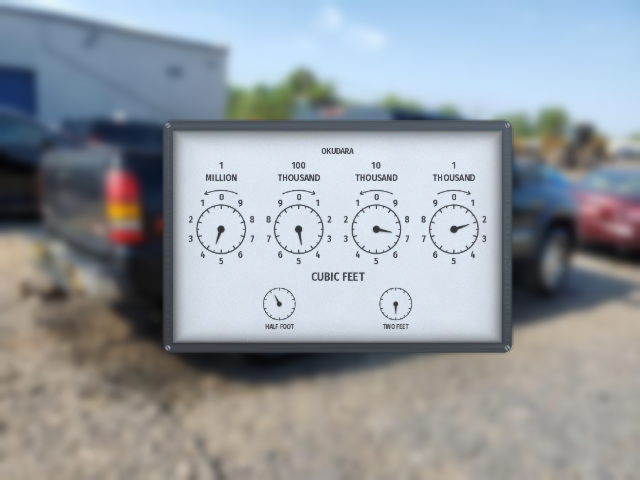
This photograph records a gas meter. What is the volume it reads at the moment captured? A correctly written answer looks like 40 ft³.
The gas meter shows 447200 ft³
